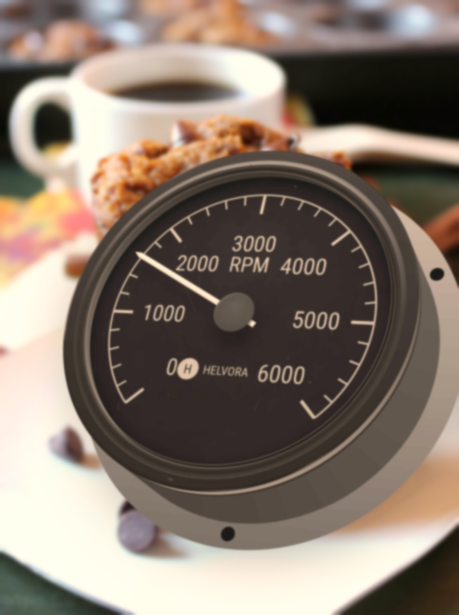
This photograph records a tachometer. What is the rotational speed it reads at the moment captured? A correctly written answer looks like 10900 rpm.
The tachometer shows 1600 rpm
